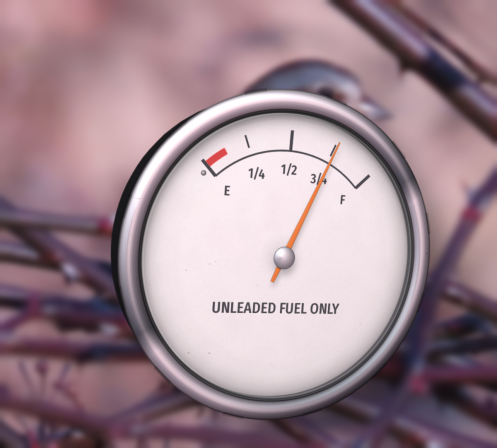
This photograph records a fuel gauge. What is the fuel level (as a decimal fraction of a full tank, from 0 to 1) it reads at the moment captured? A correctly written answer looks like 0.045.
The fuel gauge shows 0.75
